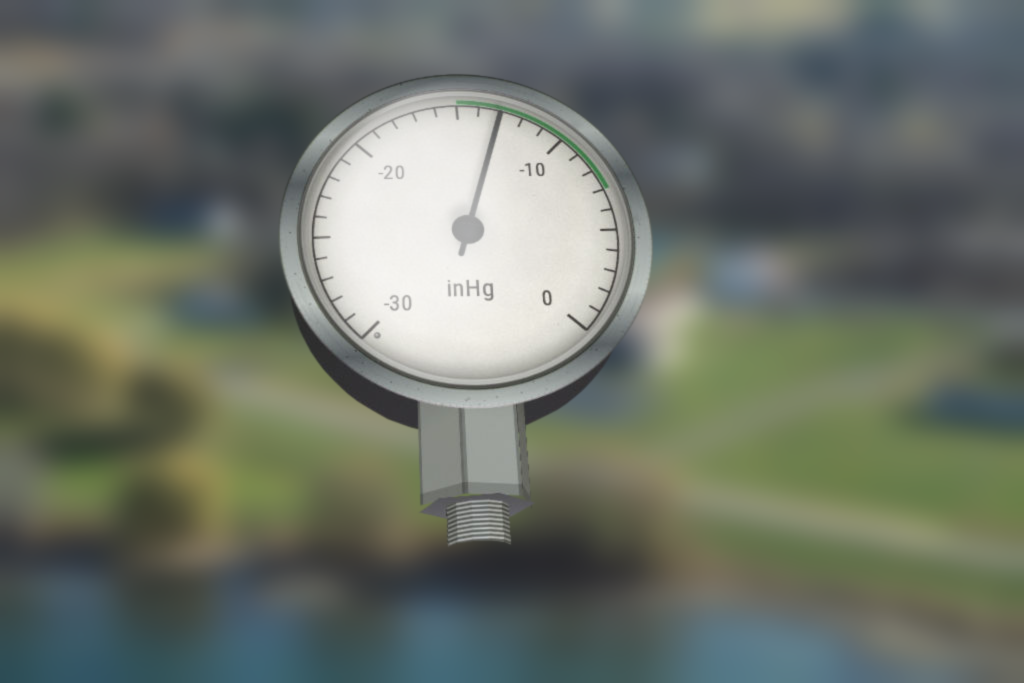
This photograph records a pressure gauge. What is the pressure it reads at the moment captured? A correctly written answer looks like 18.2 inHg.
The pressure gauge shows -13 inHg
